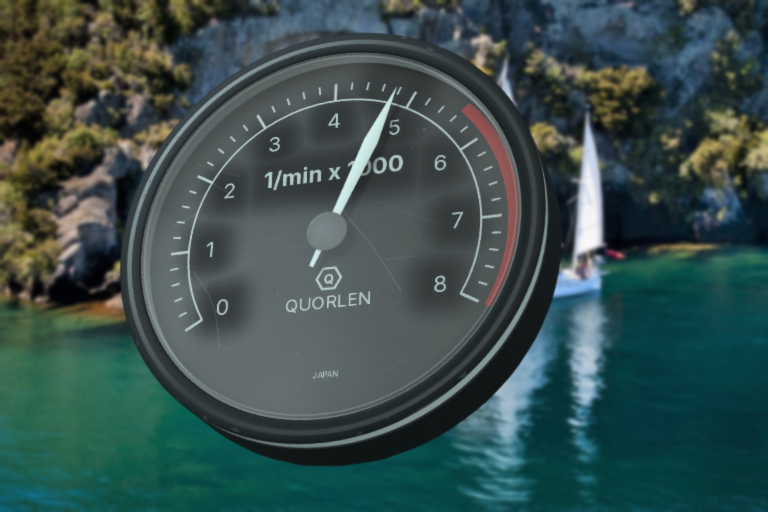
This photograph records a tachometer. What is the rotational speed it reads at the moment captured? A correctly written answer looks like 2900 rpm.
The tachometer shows 4800 rpm
